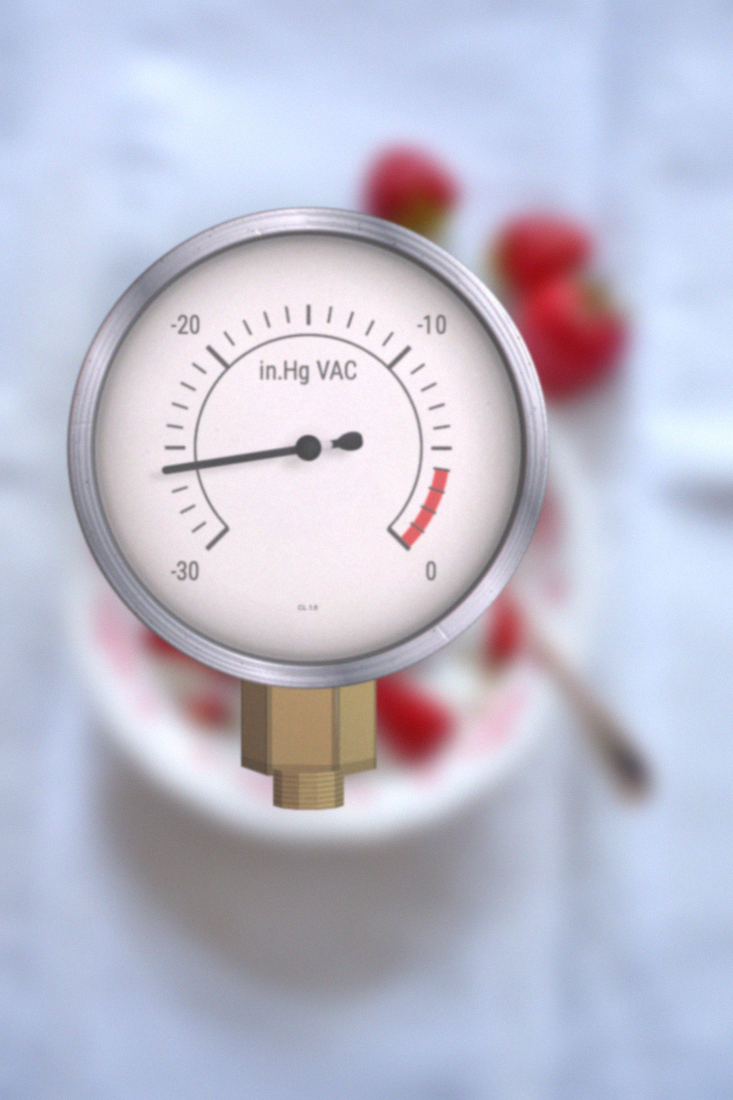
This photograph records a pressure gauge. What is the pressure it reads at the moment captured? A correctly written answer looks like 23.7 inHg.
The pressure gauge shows -26 inHg
